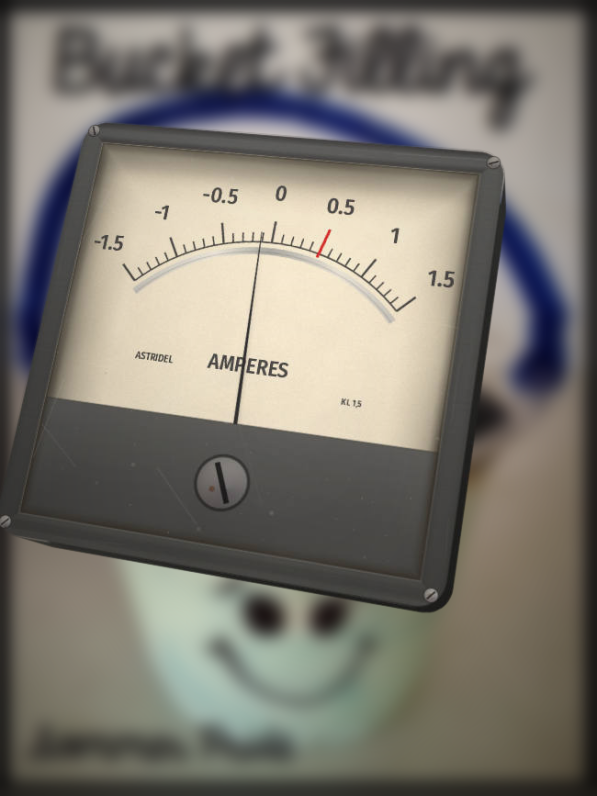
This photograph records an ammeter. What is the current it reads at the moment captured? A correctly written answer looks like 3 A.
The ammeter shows -0.1 A
